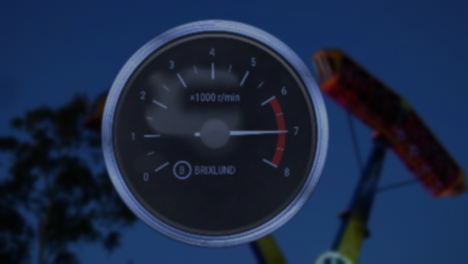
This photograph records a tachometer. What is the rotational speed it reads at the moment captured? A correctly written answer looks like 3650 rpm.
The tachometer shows 7000 rpm
